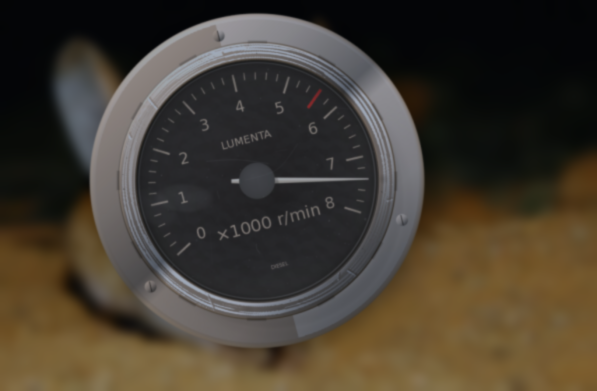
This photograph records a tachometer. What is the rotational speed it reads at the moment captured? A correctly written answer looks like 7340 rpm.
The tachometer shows 7400 rpm
